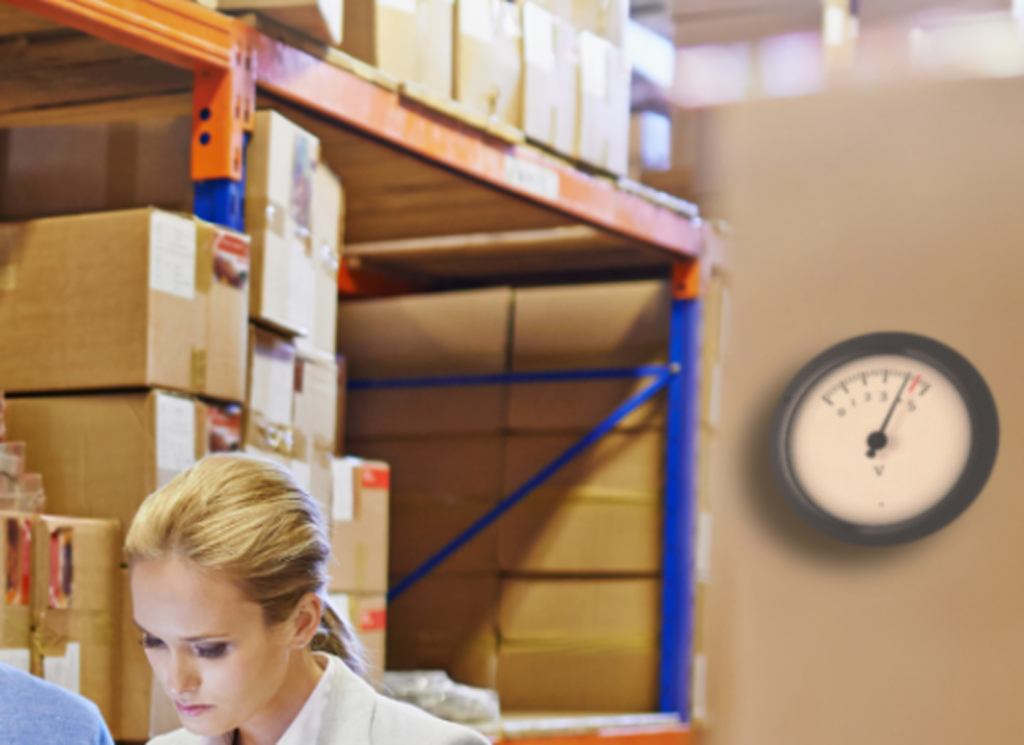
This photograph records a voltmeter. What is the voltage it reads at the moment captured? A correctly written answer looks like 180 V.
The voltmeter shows 4 V
